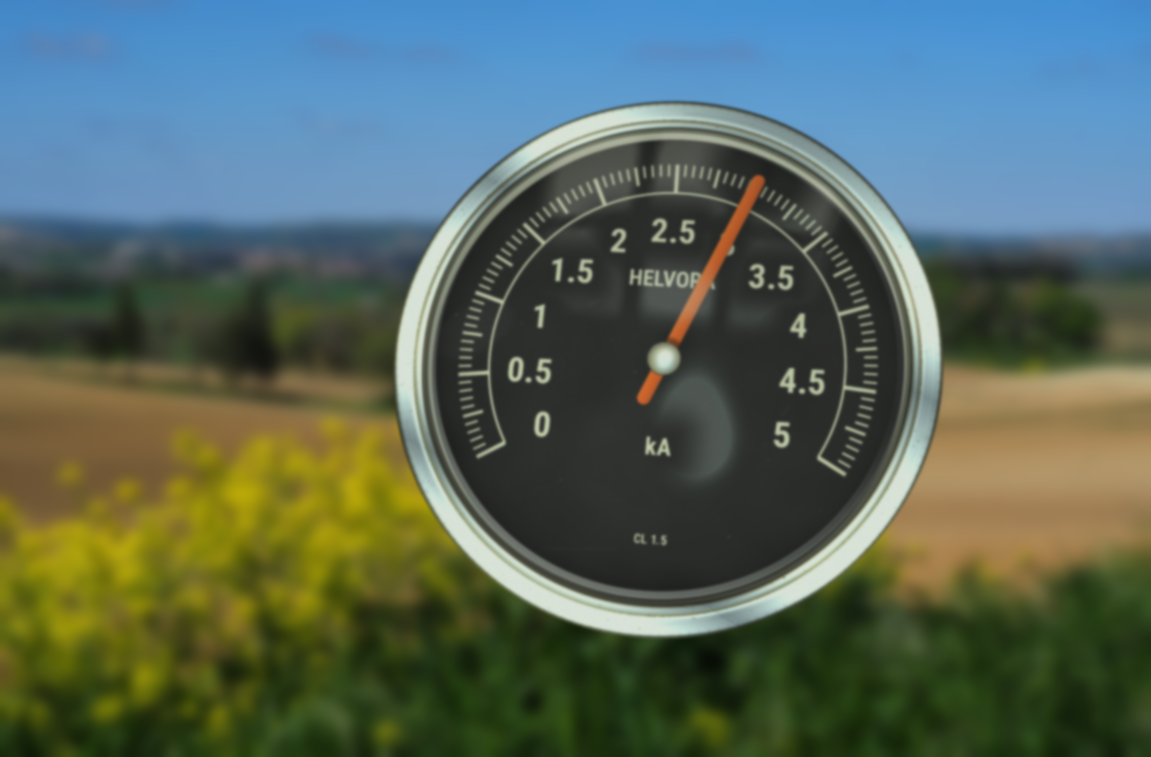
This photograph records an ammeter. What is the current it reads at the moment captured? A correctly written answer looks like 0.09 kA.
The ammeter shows 3 kA
